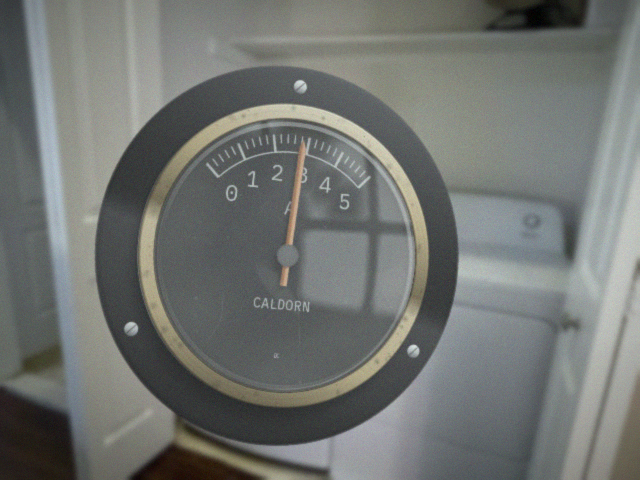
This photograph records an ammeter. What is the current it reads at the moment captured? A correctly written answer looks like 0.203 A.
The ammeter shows 2.8 A
